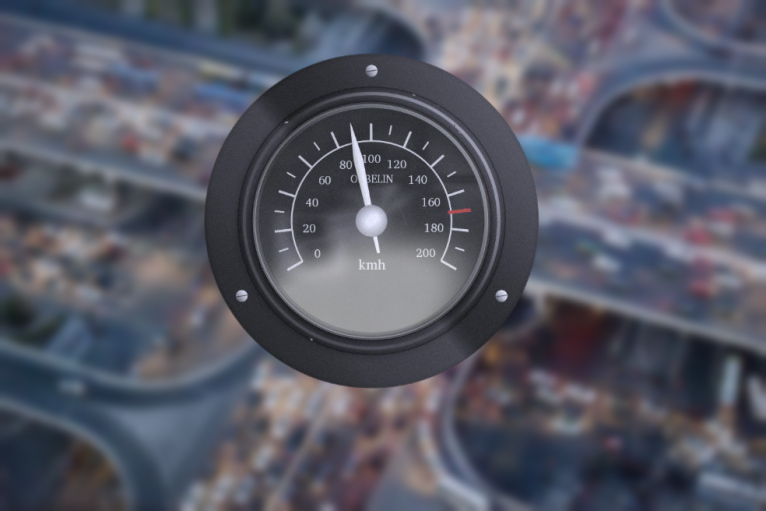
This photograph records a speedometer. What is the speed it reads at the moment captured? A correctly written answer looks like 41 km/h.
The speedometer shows 90 km/h
